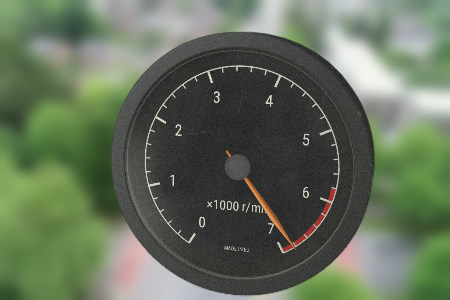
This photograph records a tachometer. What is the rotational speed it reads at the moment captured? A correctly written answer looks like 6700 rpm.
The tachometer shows 6800 rpm
